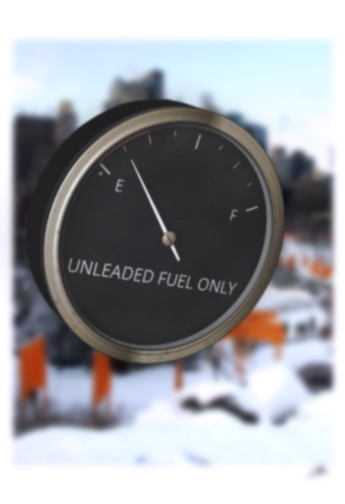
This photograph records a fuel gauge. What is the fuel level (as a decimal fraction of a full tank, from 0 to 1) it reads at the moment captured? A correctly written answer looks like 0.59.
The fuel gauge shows 0.125
